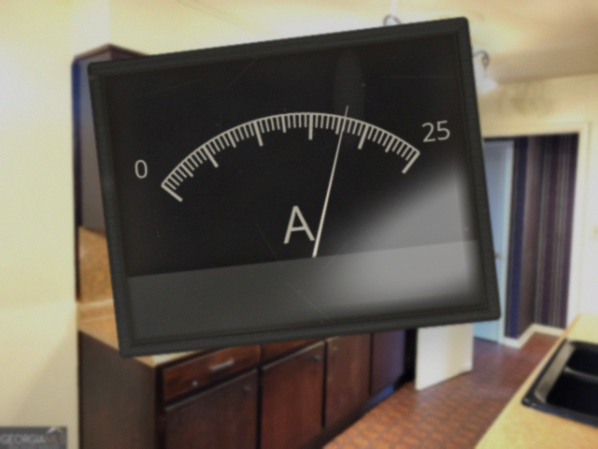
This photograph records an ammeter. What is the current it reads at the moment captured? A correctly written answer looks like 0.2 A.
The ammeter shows 18 A
